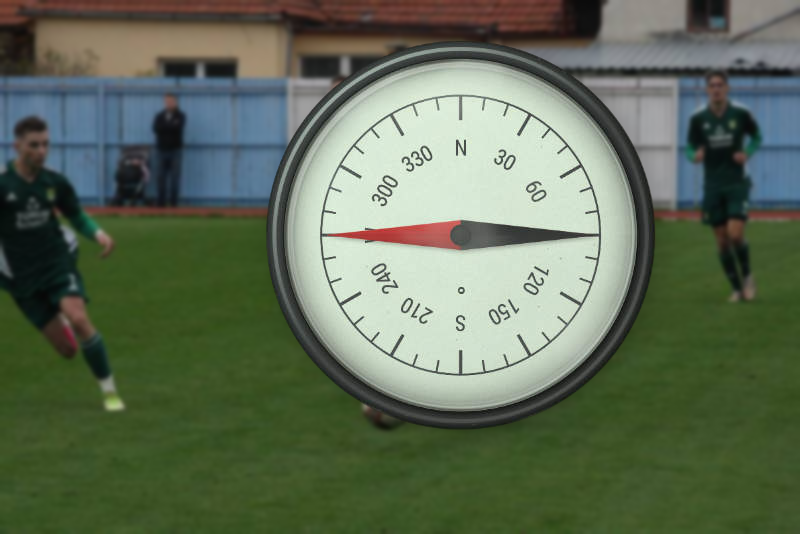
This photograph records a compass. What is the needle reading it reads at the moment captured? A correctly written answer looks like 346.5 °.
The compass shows 270 °
